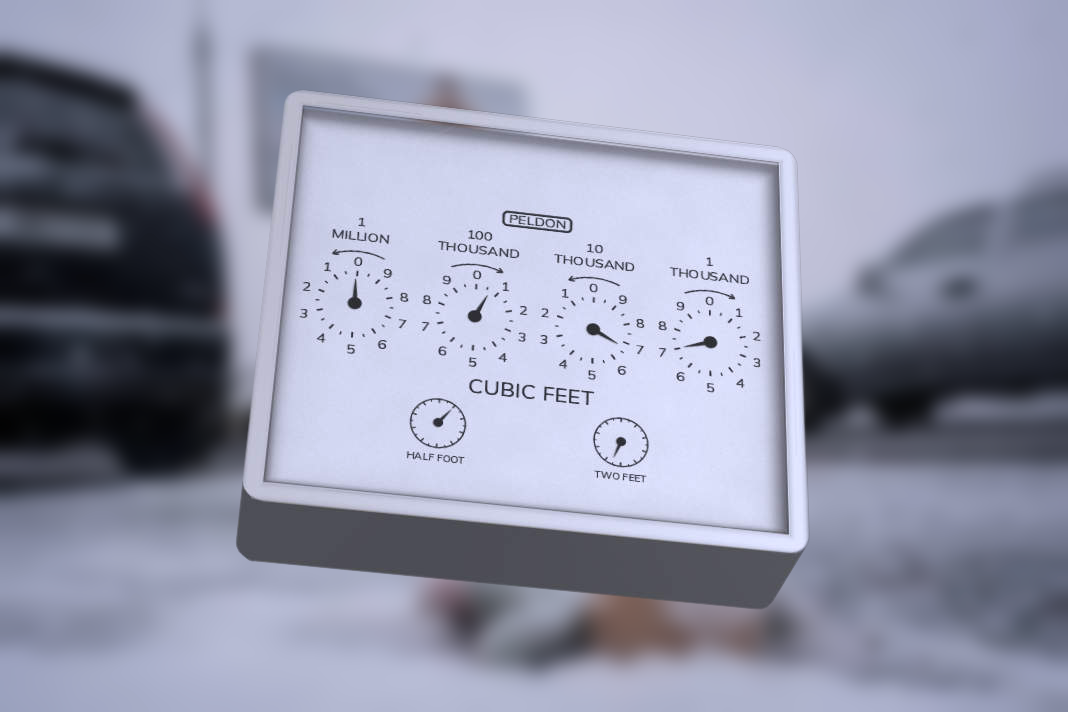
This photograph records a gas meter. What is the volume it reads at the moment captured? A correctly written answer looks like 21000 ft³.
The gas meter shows 6700 ft³
